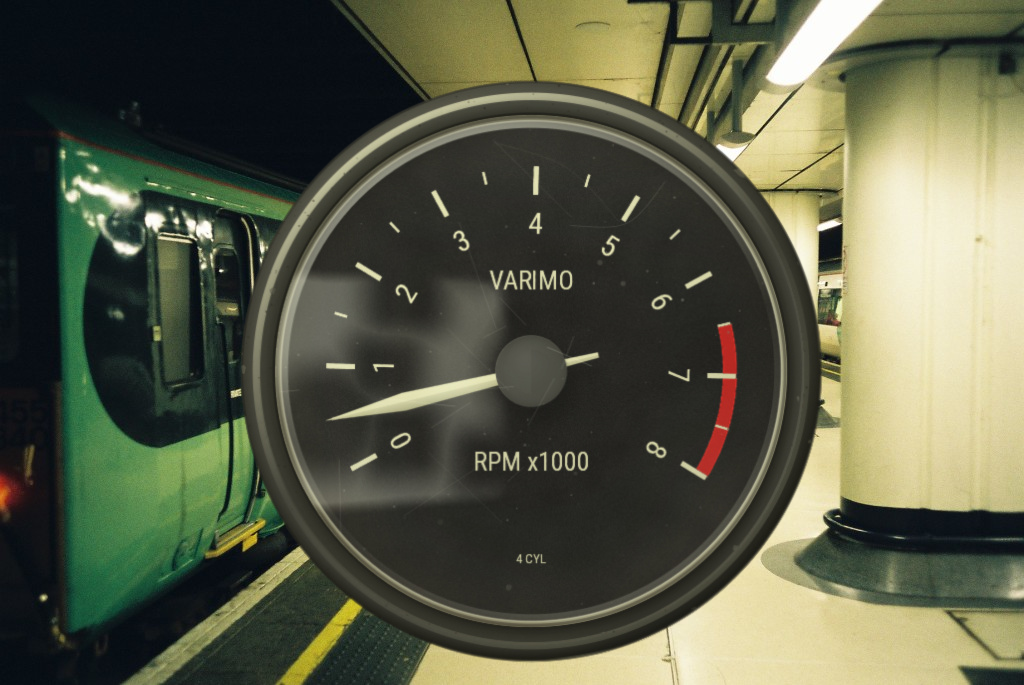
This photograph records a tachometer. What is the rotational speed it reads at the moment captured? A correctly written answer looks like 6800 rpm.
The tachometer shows 500 rpm
